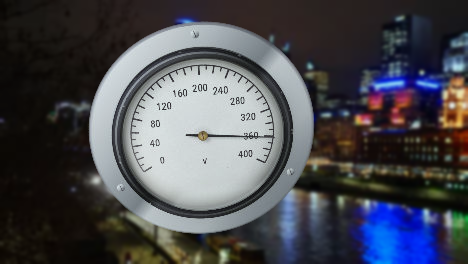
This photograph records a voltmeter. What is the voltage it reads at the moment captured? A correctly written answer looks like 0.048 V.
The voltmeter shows 360 V
